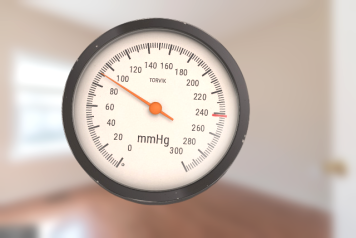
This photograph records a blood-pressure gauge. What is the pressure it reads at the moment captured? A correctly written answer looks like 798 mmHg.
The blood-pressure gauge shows 90 mmHg
